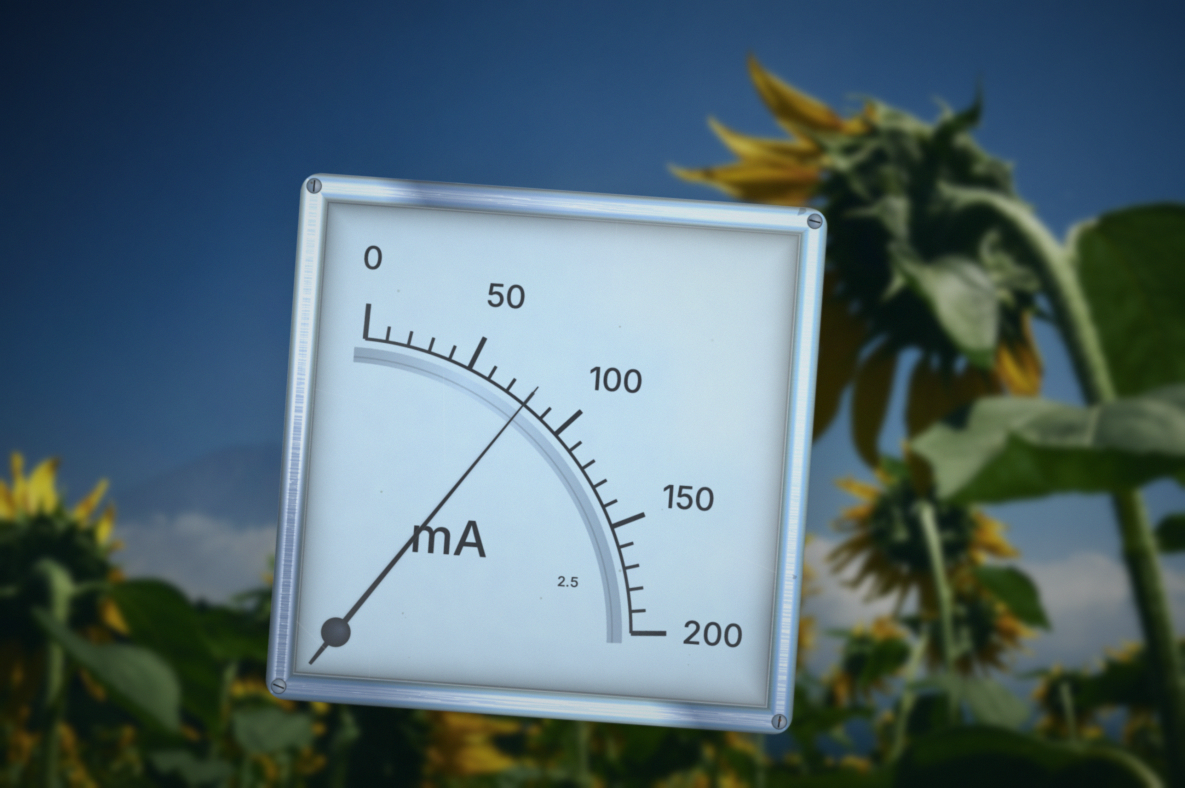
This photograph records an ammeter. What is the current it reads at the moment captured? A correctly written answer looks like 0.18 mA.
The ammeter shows 80 mA
